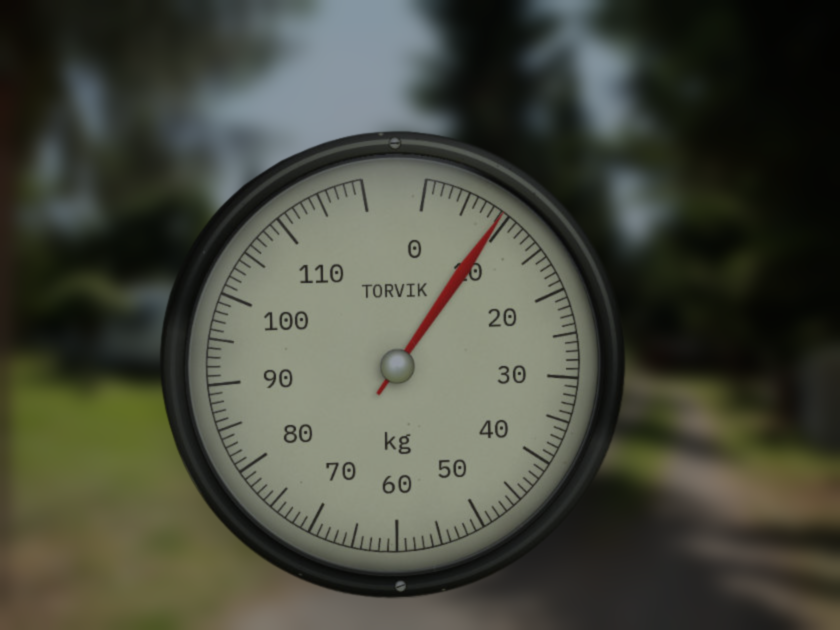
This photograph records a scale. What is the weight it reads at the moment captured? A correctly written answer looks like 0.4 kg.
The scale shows 9 kg
